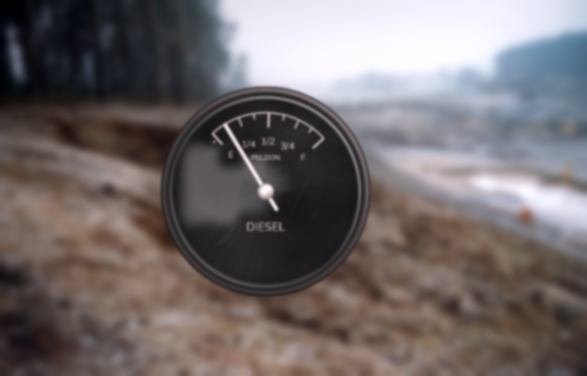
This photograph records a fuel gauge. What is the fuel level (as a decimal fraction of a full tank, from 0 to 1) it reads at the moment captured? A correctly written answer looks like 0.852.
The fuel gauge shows 0.125
